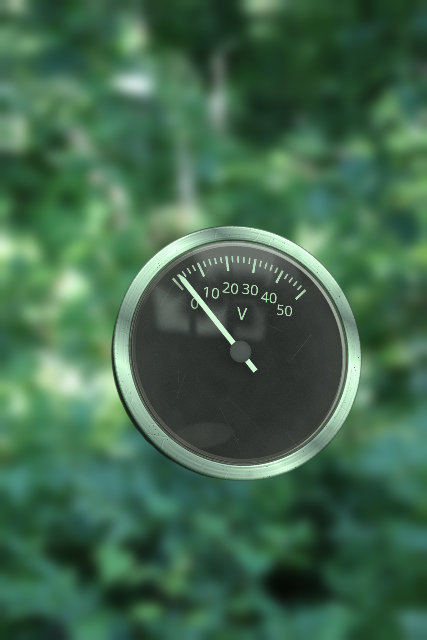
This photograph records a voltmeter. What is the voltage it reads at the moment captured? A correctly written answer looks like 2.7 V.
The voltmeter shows 2 V
